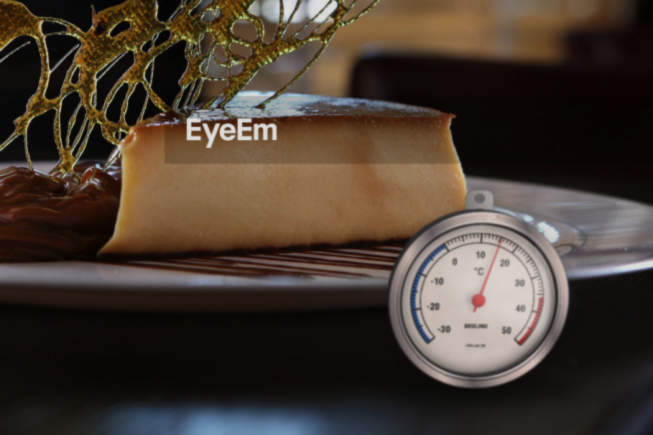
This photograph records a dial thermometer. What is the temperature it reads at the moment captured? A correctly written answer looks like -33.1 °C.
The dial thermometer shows 15 °C
